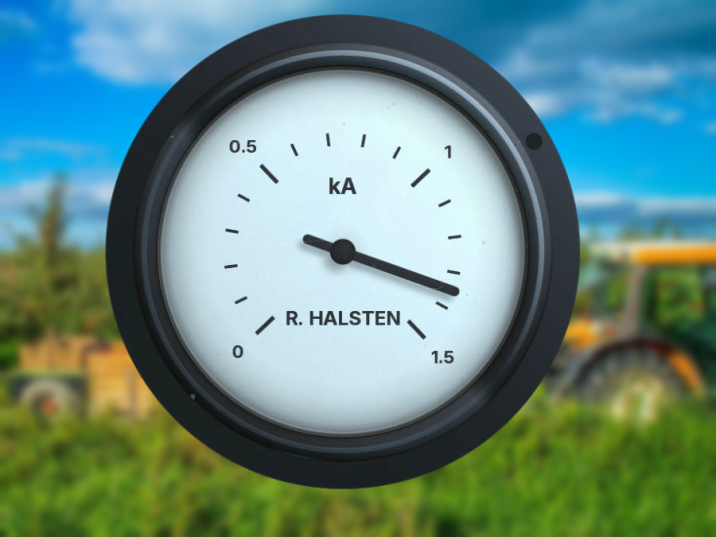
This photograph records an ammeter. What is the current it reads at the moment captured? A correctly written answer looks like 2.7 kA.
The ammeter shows 1.35 kA
